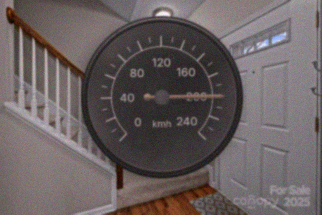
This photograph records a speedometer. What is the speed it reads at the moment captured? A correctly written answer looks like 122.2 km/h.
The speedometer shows 200 km/h
